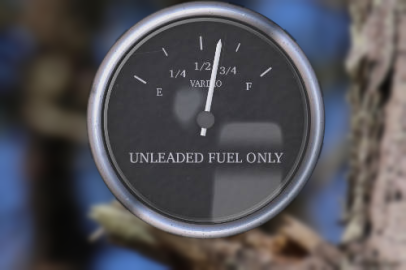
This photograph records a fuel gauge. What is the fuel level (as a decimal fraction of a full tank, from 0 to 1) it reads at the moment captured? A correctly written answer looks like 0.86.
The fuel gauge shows 0.625
